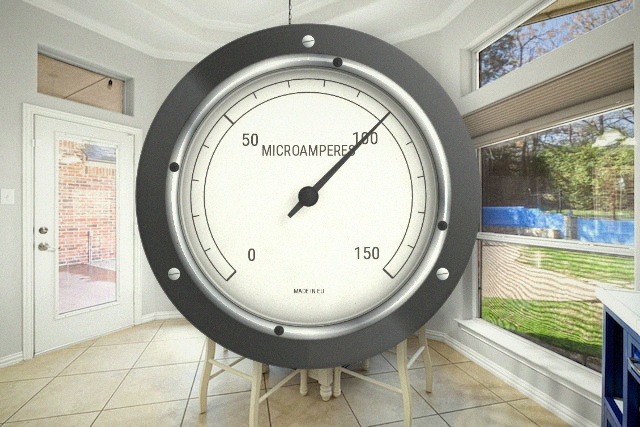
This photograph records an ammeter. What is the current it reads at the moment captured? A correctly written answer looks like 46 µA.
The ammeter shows 100 µA
